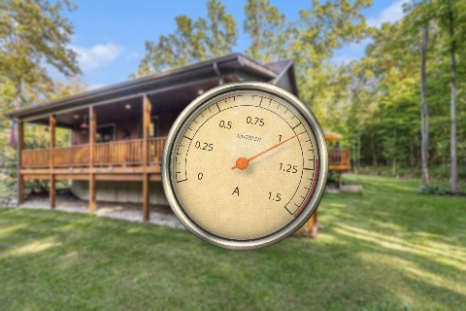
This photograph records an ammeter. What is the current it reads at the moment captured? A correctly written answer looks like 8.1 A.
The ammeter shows 1.05 A
